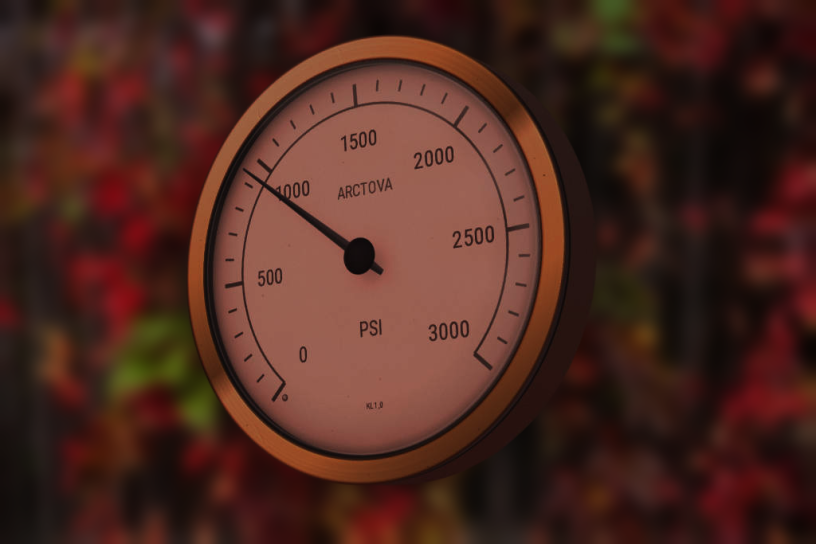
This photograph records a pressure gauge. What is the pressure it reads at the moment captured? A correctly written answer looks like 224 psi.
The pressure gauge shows 950 psi
